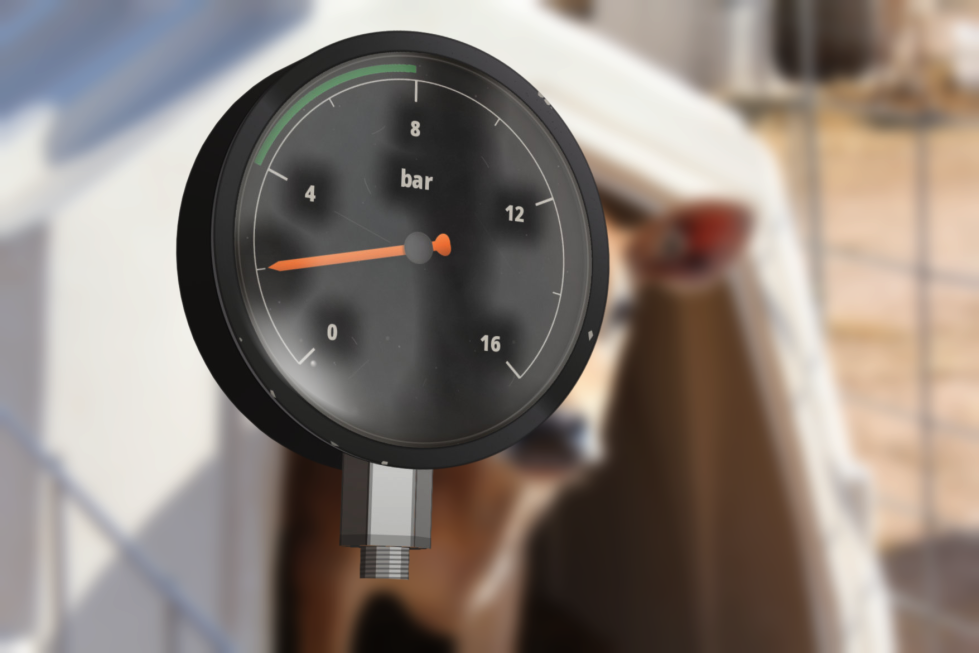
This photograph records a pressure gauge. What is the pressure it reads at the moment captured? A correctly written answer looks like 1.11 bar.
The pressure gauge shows 2 bar
